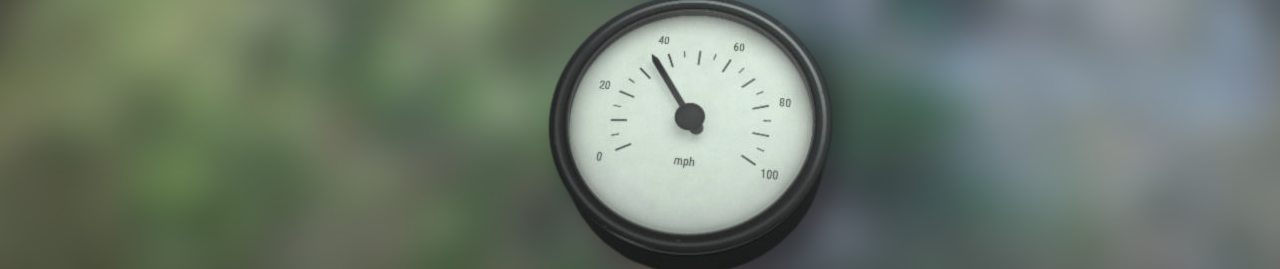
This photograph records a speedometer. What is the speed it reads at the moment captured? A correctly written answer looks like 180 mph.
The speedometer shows 35 mph
